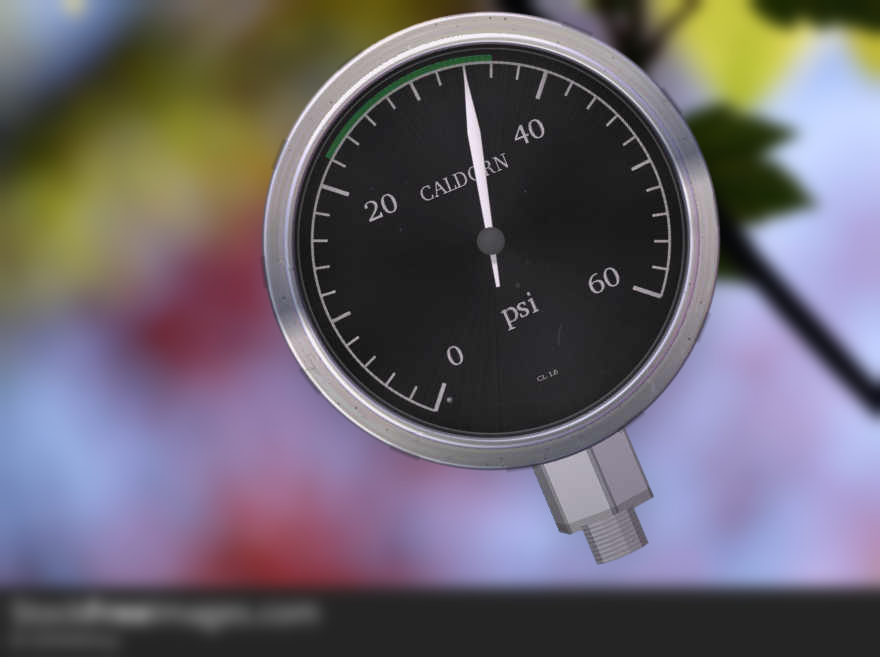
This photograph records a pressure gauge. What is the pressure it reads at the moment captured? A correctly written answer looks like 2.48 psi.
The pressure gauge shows 34 psi
